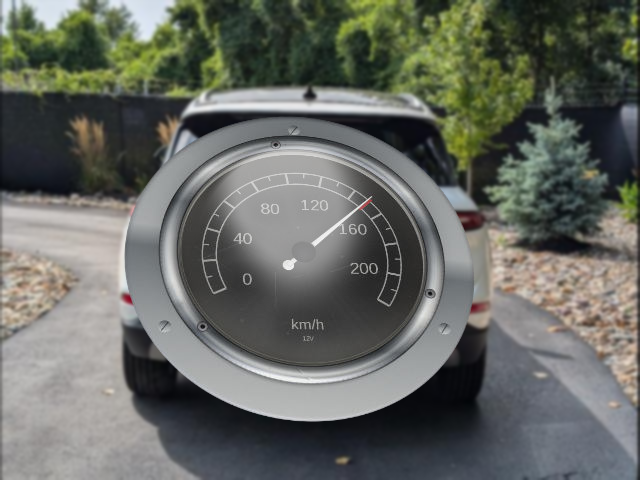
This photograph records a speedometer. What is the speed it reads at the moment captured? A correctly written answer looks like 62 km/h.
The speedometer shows 150 km/h
